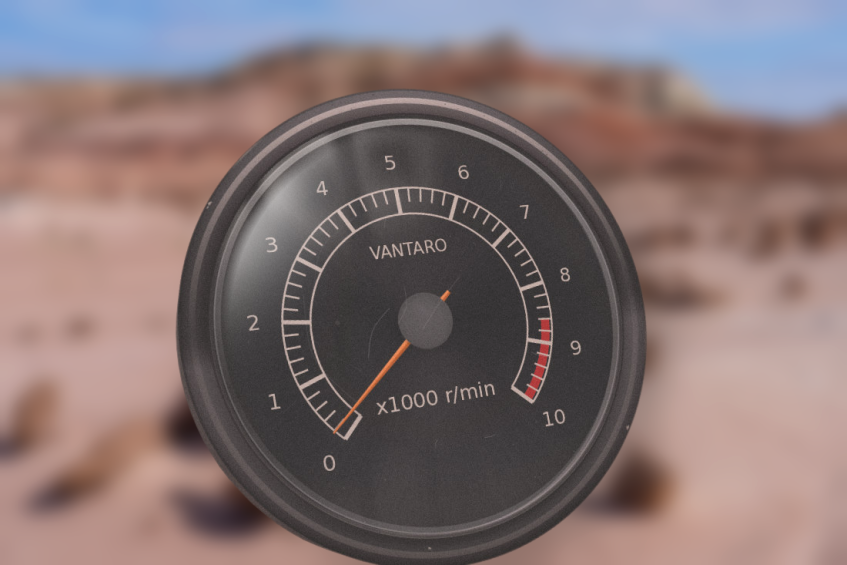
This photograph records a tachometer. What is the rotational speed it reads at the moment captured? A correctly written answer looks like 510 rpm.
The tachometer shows 200 rpm
